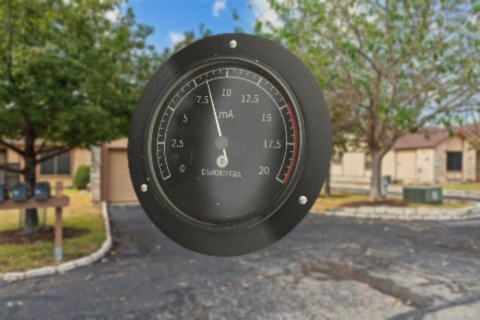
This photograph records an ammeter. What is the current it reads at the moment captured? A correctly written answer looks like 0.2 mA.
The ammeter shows 8.5 mA
